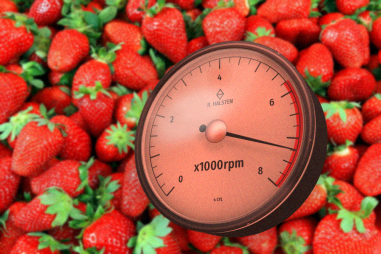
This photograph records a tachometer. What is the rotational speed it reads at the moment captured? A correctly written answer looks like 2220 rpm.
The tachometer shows 7250 rpm
